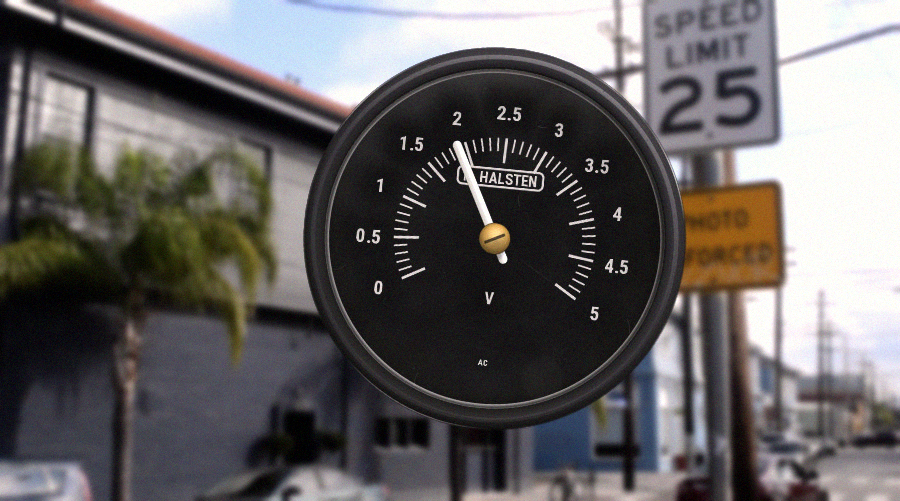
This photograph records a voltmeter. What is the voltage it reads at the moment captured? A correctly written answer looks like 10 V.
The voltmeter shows 1.9 V
